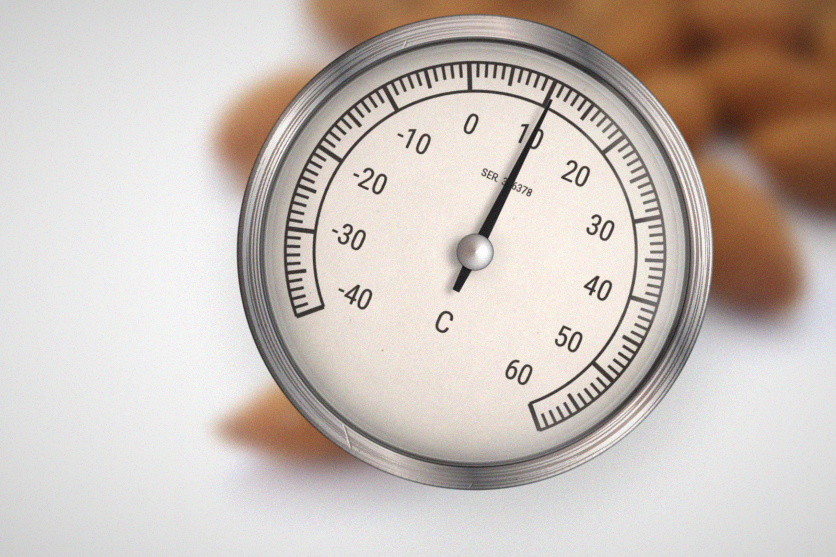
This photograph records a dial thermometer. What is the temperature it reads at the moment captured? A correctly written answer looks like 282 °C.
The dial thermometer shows 10.5 °C
